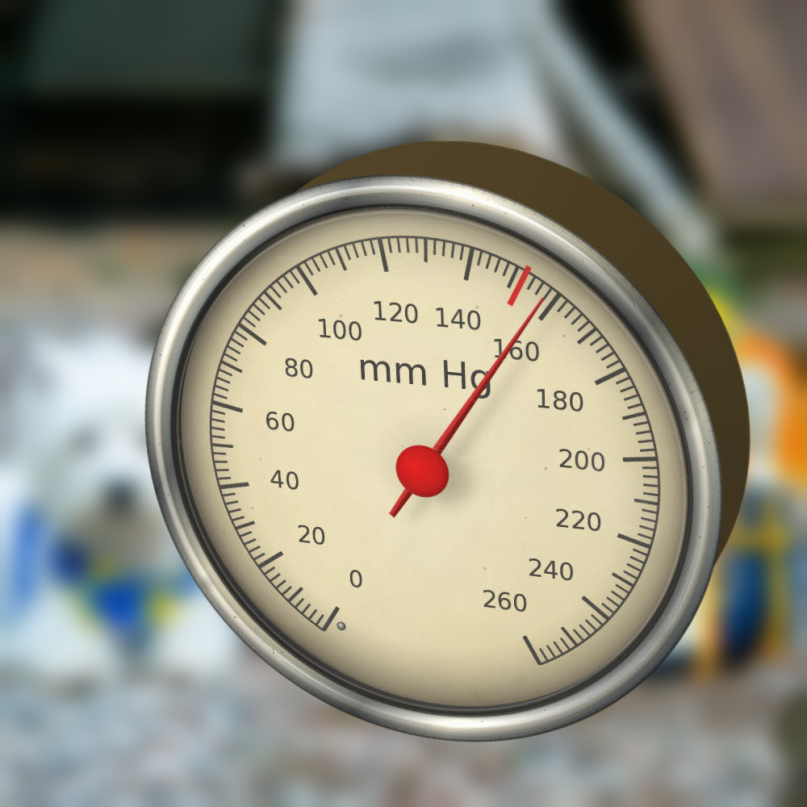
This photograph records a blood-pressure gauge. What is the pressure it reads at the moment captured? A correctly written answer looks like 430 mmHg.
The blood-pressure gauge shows 158 mmHg
